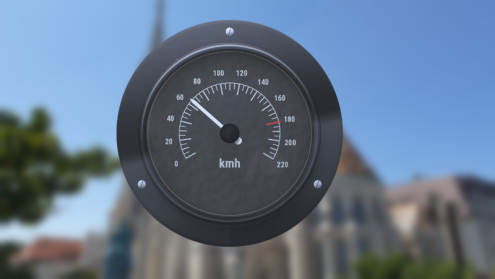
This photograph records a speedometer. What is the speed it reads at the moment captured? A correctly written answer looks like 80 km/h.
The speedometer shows 65 km/h
